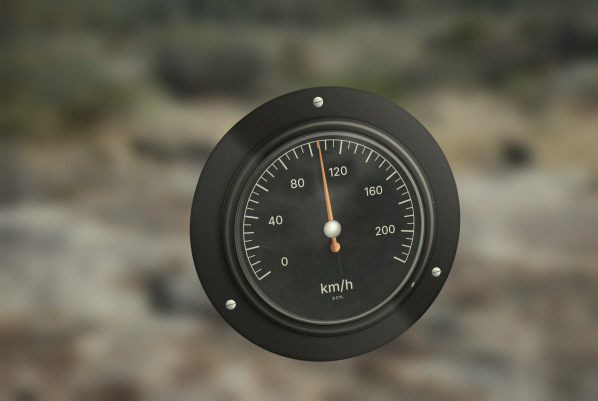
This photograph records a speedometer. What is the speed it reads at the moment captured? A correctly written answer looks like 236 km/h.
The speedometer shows 105 km/h
